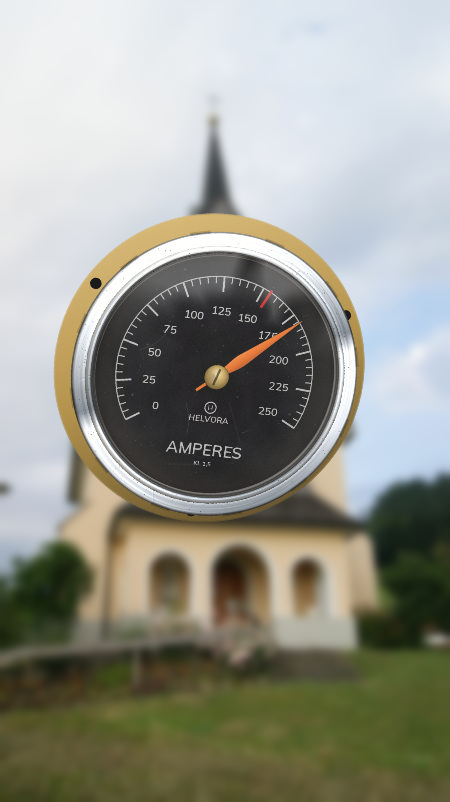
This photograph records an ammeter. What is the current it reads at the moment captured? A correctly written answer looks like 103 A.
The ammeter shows 180 A
